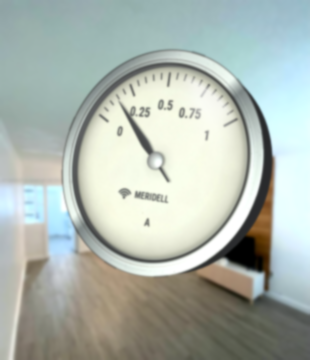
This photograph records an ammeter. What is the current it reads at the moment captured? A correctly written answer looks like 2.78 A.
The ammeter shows 0.15 A
